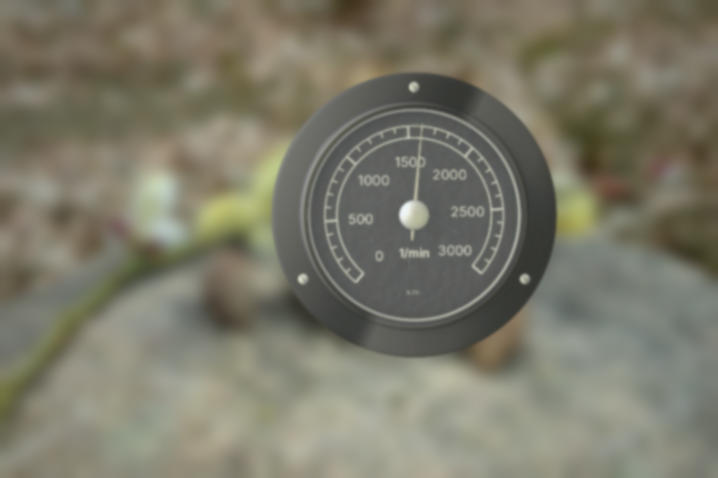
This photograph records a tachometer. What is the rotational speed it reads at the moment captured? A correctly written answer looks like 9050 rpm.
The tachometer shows 1600 rpm
